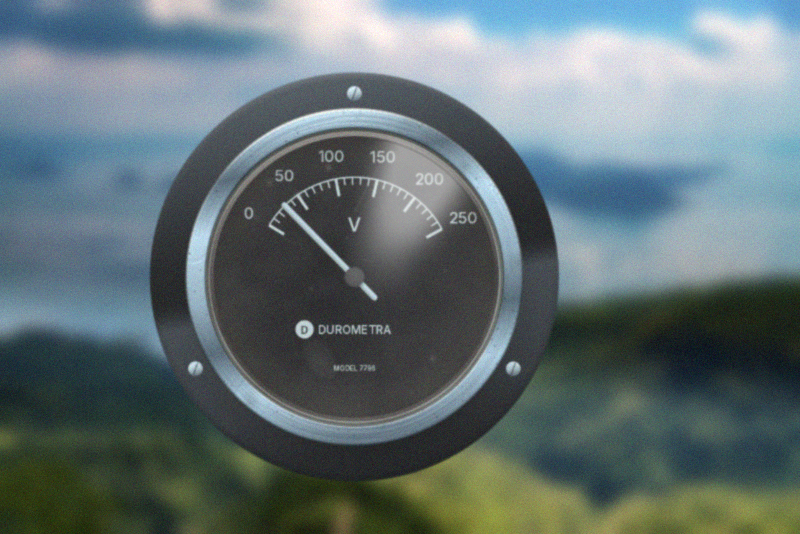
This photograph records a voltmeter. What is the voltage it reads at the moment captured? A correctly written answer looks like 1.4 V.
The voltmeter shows 30 V
